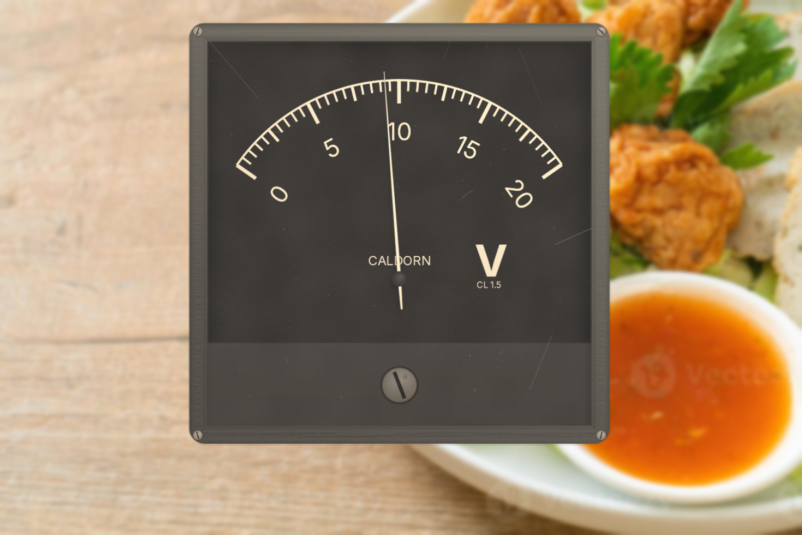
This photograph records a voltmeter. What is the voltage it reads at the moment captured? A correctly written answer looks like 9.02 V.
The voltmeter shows 9.25 V
